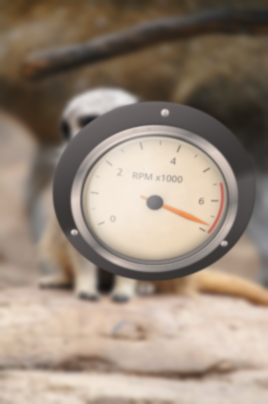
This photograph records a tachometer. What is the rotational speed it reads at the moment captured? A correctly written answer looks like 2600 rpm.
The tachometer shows 6750 rpm
